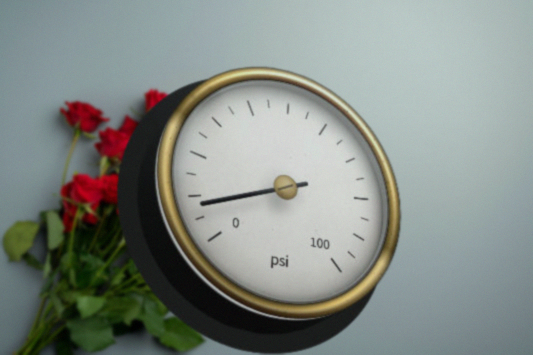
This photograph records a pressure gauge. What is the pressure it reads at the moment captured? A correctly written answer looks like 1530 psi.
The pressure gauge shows 7.5 psi
